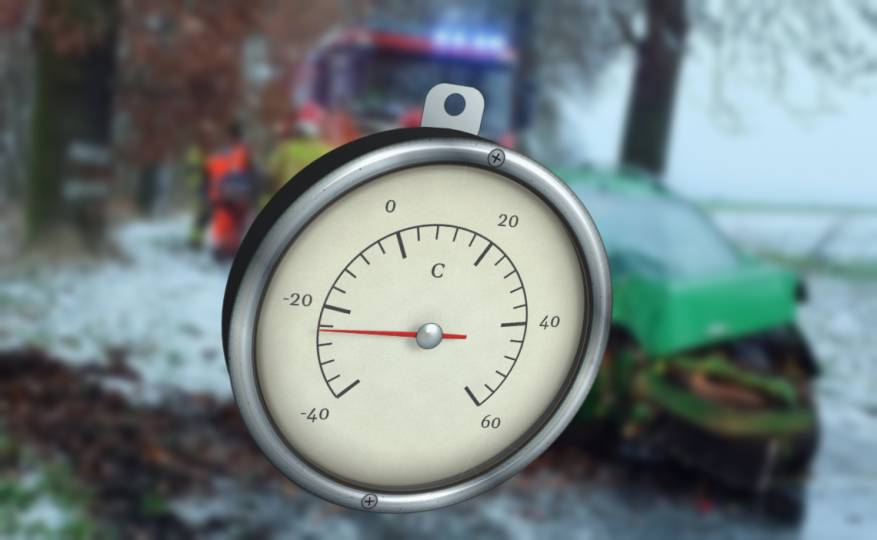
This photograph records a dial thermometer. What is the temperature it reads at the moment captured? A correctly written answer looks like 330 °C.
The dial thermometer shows -24 °C
